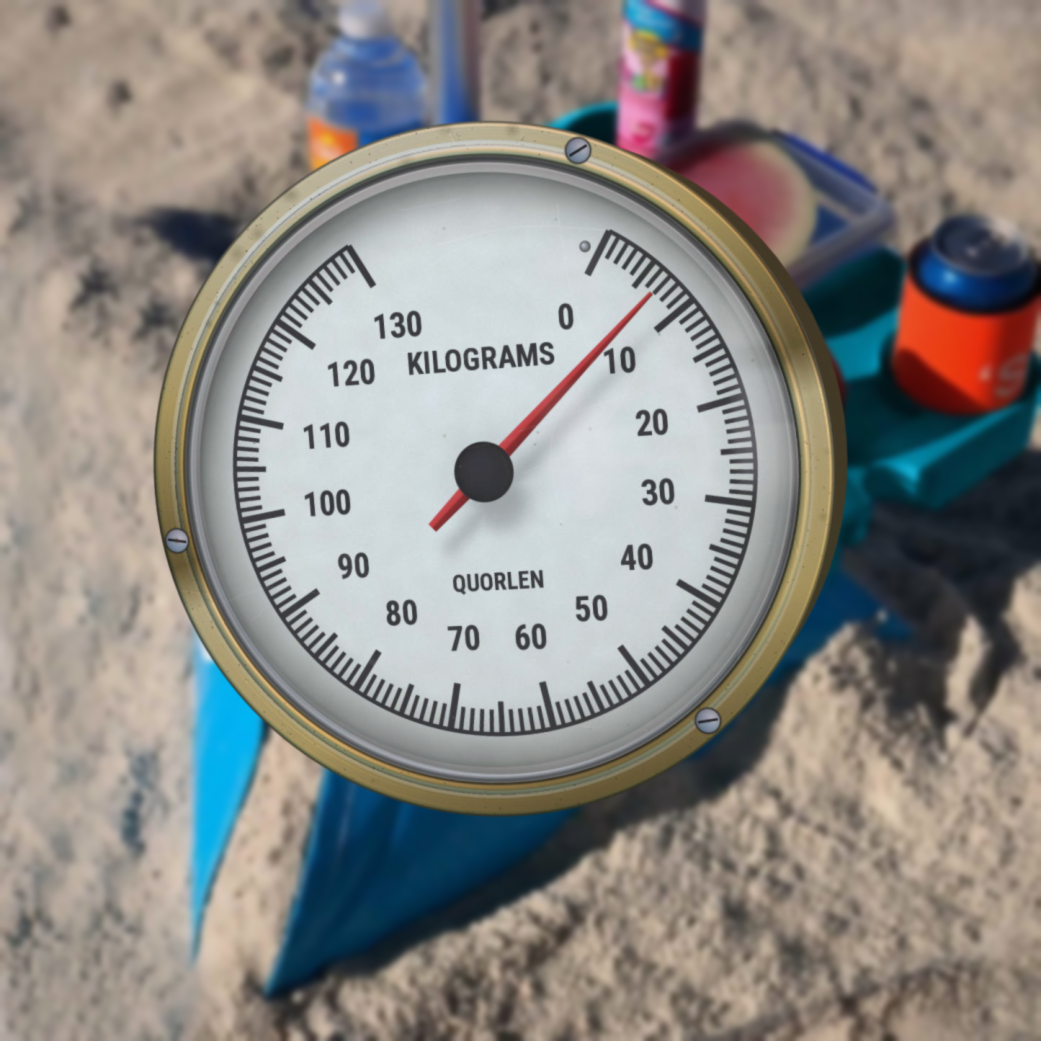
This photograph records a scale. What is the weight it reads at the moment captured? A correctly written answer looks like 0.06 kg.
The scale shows 7 kg
